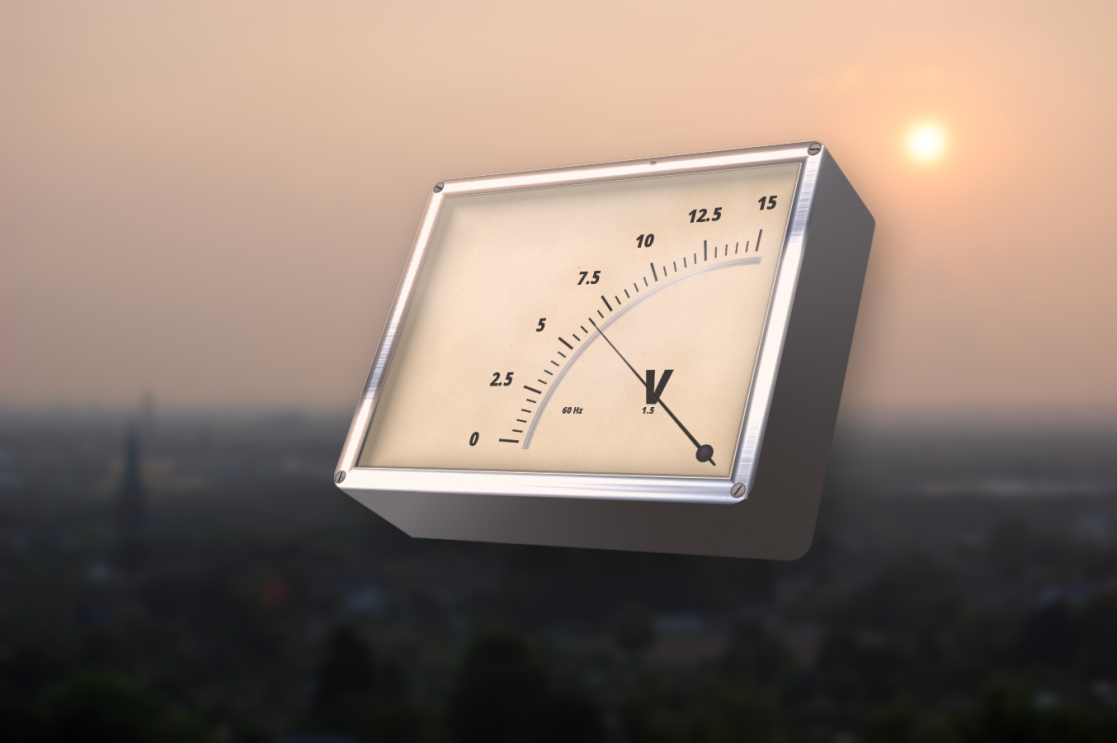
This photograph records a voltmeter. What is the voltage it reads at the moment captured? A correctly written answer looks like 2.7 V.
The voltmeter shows 6.5 V
